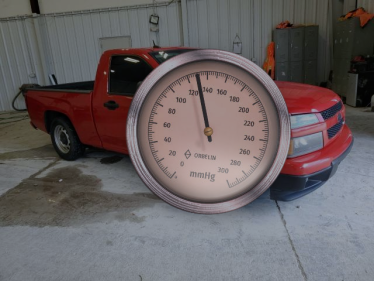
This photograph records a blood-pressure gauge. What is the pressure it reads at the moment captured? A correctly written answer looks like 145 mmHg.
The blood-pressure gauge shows 130 mmHg
